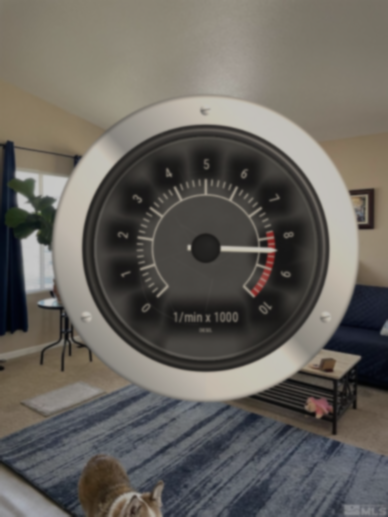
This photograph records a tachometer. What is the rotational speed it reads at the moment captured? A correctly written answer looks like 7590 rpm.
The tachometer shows 8400 rpm
